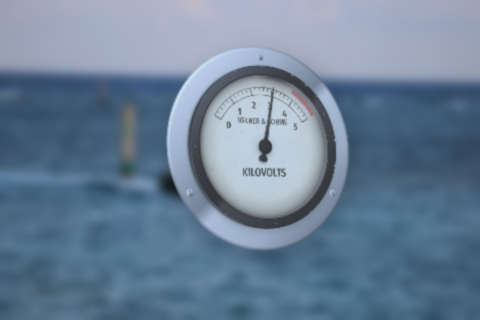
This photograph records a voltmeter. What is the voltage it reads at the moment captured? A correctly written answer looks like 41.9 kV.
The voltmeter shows 3 kV
